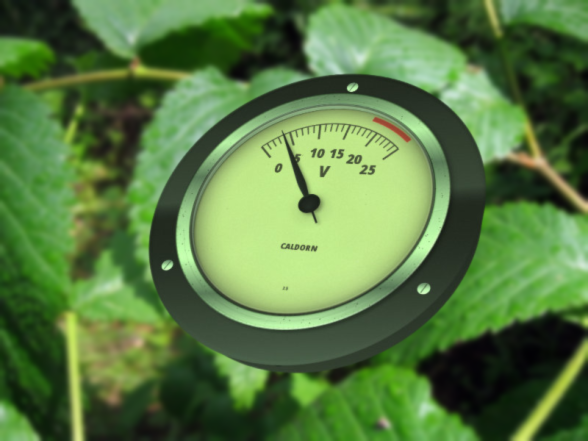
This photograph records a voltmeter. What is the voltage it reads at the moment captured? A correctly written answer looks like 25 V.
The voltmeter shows 4 V
